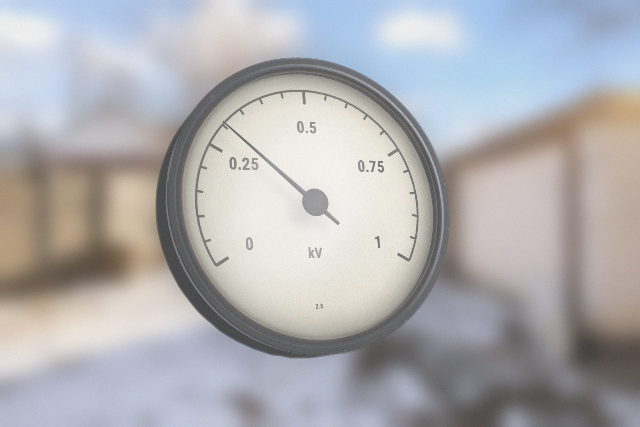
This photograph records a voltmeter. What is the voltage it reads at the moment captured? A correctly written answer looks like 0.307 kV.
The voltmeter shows 0.3 kV
